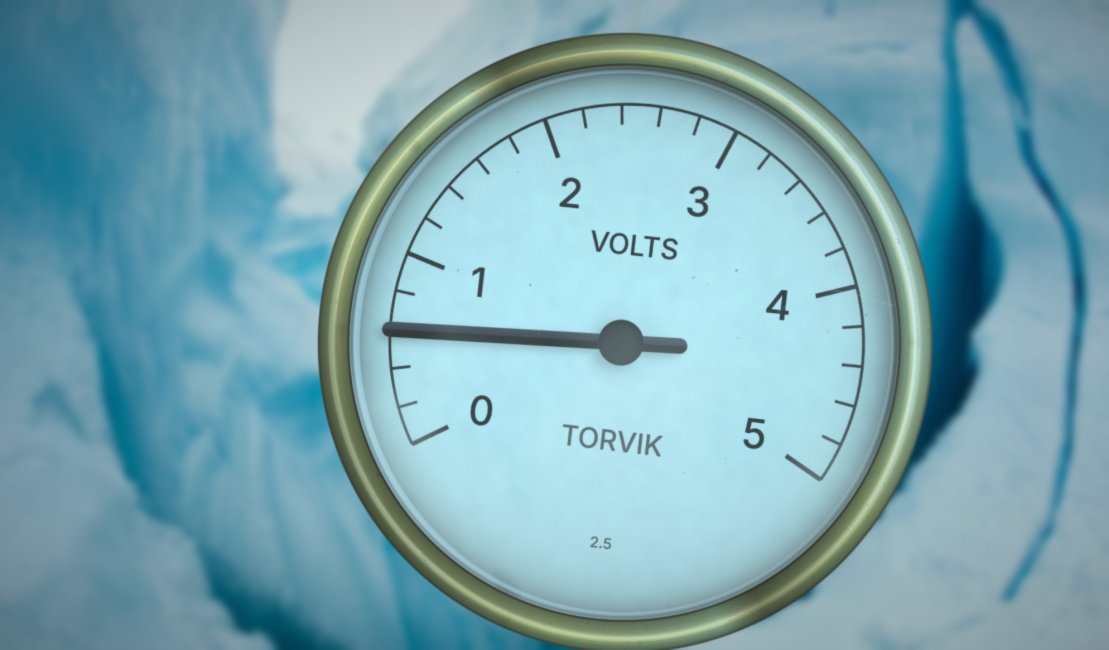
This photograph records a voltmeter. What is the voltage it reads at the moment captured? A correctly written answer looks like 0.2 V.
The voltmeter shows 0.6 V
